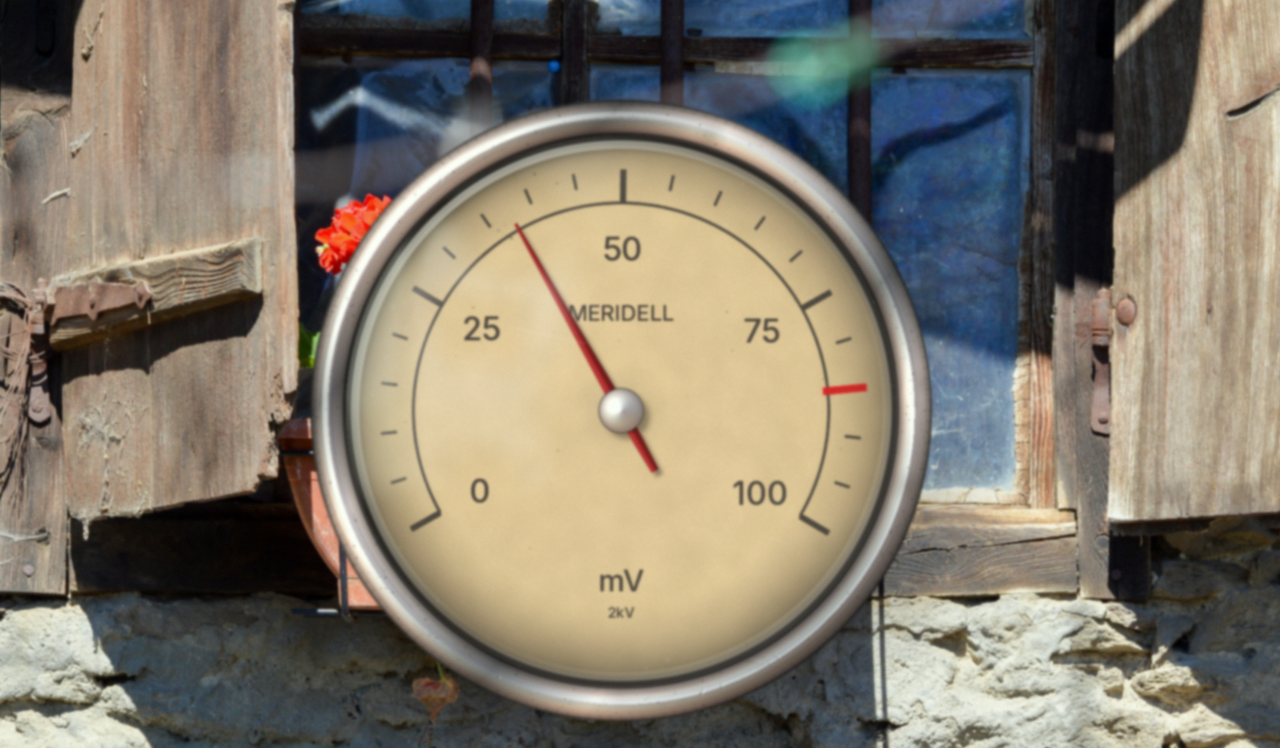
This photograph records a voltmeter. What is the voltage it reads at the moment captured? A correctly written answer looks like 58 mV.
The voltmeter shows 37.5 mV
